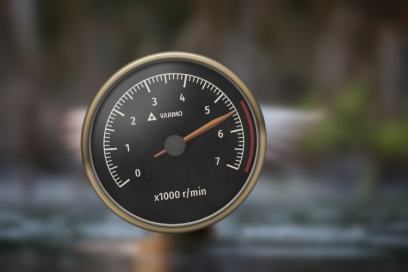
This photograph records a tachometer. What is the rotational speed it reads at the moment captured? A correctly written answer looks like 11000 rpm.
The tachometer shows 5500 rpm
